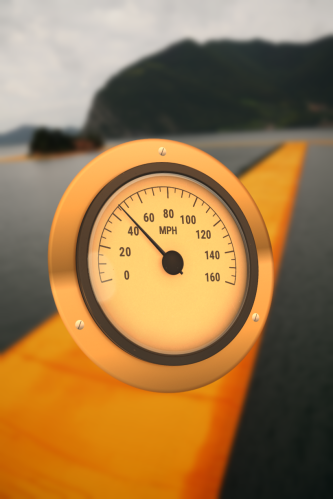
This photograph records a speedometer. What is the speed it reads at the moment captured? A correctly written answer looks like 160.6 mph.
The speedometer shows 45 mph
